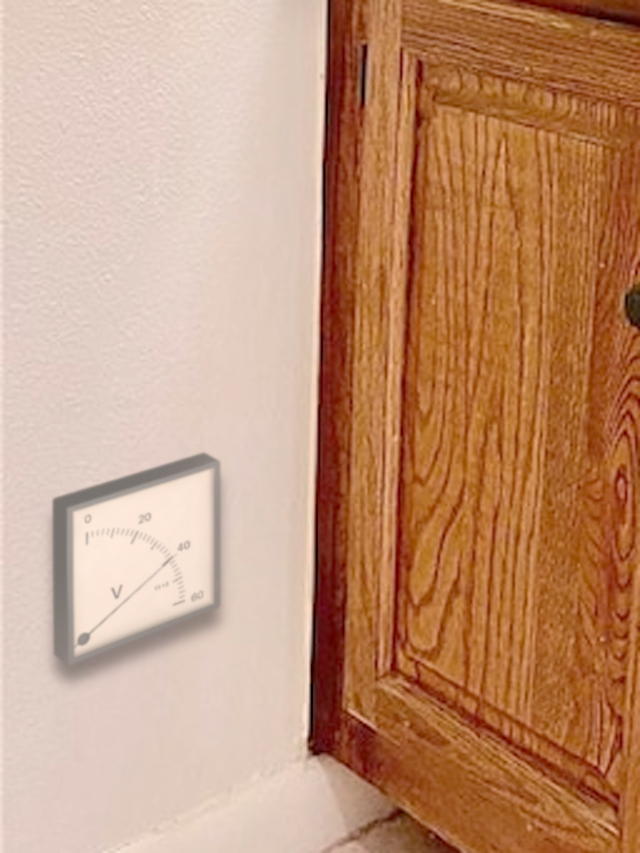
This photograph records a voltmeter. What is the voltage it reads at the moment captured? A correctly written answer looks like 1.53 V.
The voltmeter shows 40 V
